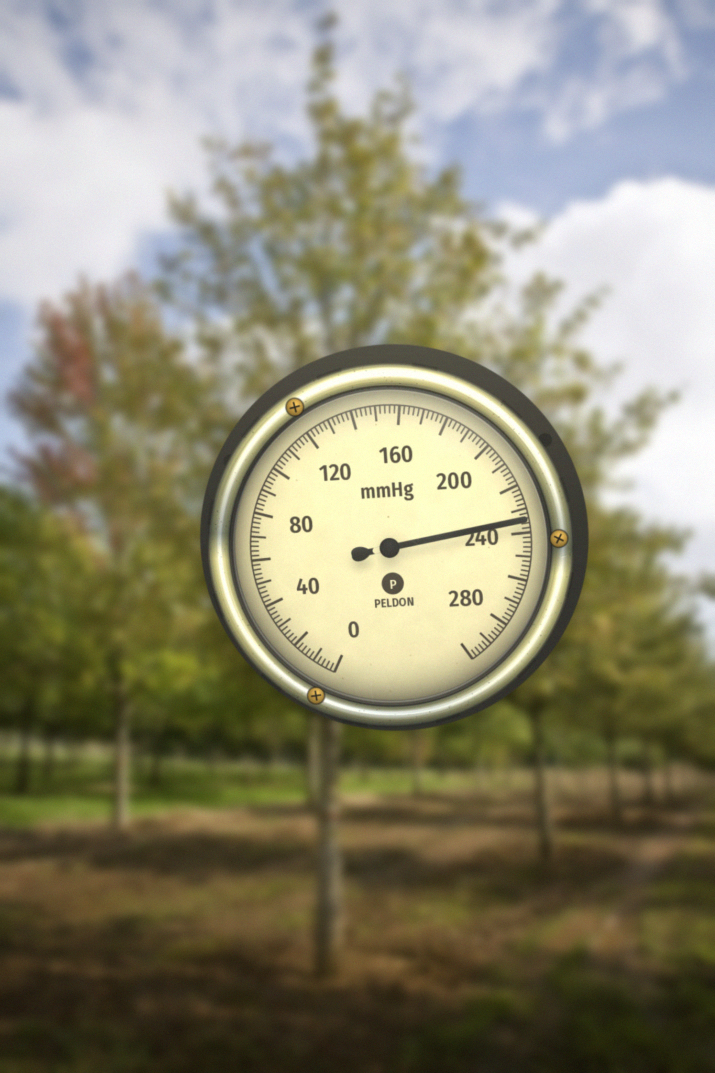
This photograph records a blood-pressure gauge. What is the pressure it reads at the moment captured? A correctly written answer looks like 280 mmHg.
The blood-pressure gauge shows 234 mmHg
